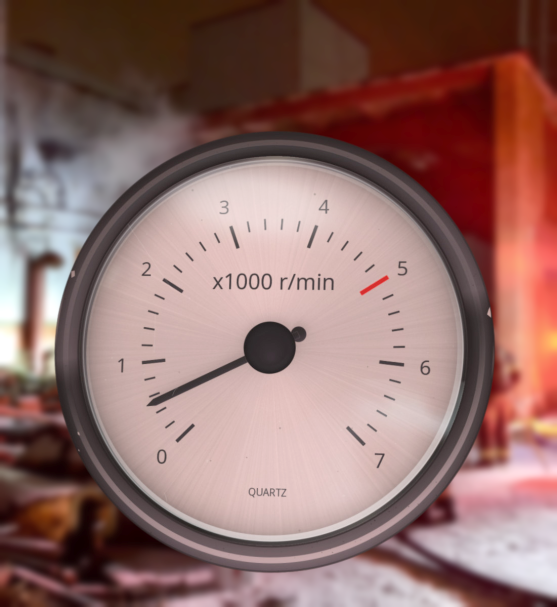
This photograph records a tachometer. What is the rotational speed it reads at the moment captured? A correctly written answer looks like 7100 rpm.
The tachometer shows 500 rpm
